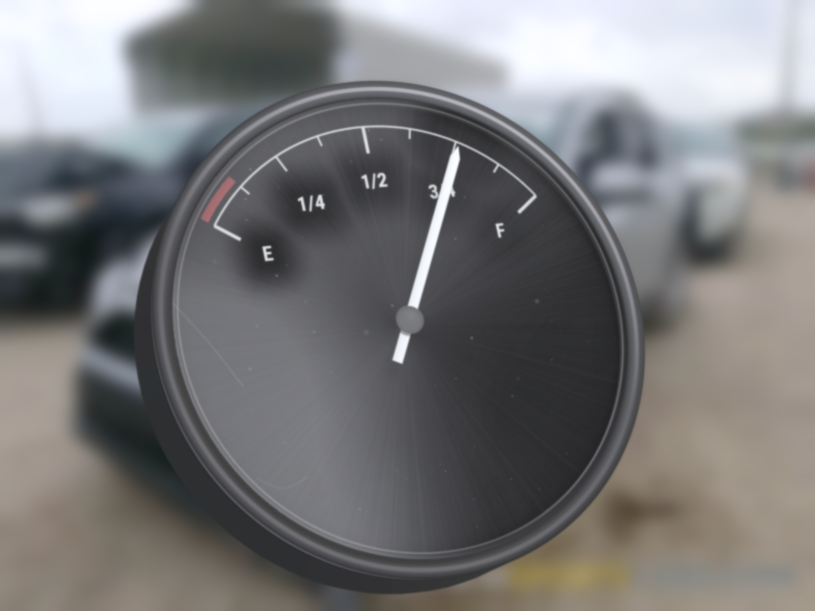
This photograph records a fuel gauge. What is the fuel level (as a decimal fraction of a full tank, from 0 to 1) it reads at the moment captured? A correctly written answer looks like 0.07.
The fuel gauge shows 0.75
